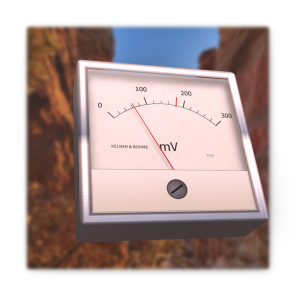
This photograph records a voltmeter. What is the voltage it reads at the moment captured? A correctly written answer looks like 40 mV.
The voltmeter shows 60 mV
